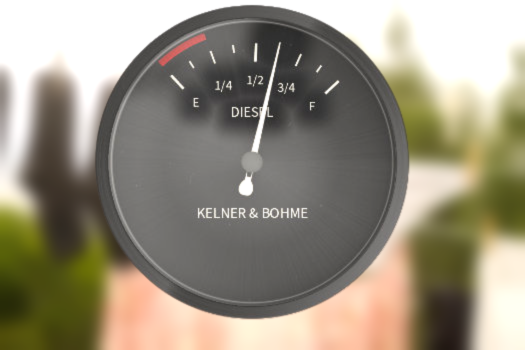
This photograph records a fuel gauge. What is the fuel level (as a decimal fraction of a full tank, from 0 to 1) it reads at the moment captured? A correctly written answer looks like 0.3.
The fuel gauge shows 0.625
